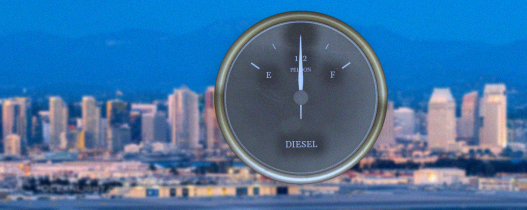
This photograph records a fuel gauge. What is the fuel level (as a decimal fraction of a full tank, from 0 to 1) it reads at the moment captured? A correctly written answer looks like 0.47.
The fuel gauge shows 0.5
